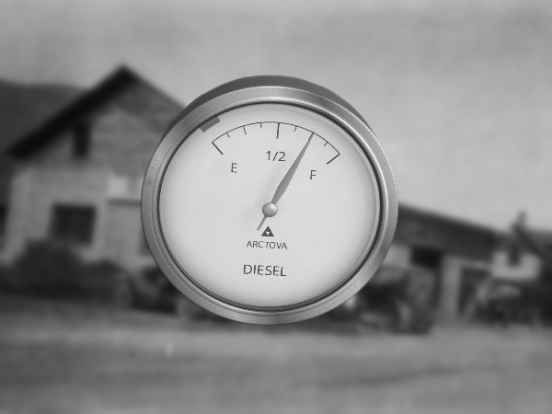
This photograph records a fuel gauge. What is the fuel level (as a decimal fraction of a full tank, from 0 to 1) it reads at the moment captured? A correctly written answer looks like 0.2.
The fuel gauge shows 0.75
